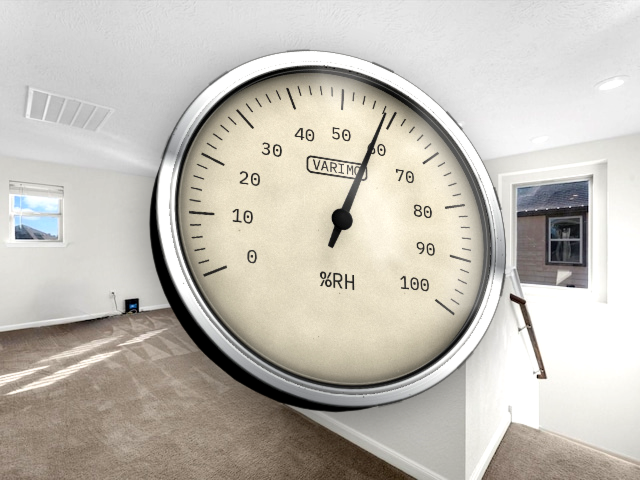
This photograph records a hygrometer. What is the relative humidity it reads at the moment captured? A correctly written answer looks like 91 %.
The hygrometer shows 58 %
